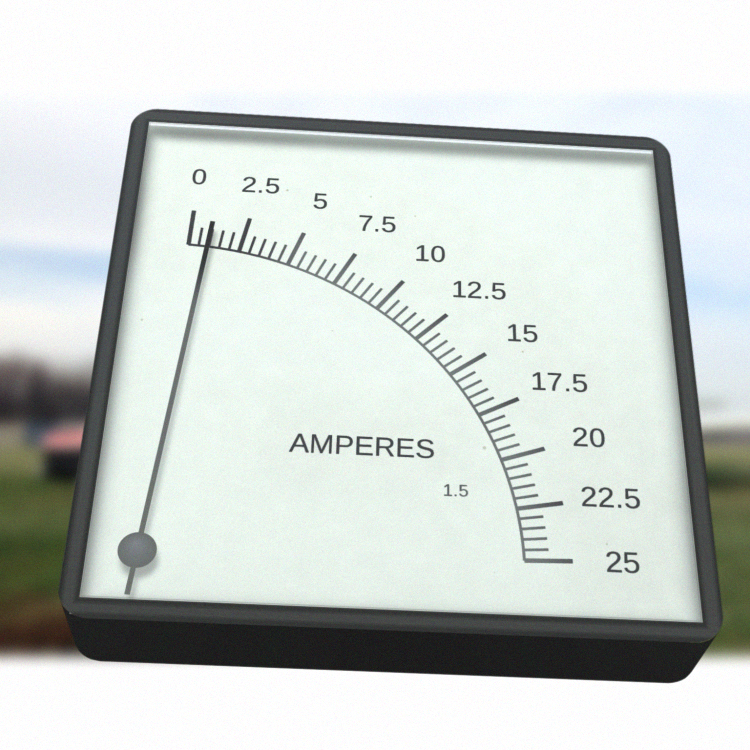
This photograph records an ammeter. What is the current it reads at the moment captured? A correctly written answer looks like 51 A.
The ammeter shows 1 A
